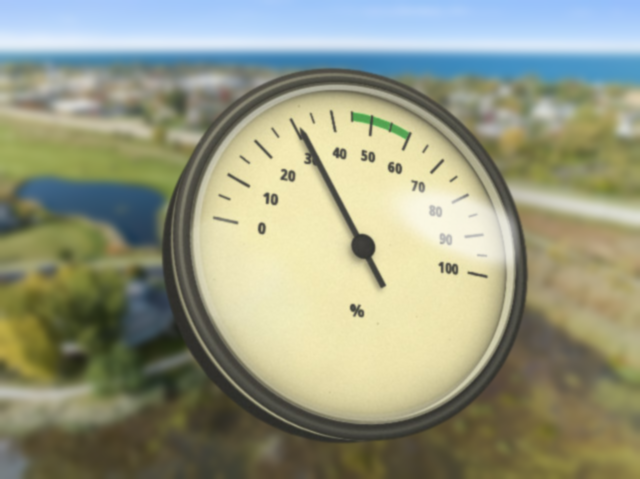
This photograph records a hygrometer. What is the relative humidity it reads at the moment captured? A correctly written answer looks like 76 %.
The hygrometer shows 30 %
